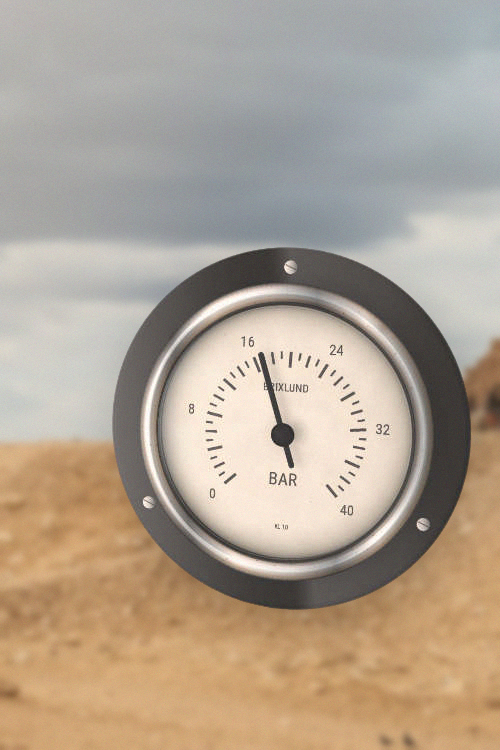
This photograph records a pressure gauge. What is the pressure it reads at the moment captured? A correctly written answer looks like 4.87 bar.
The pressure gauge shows 17 bar
